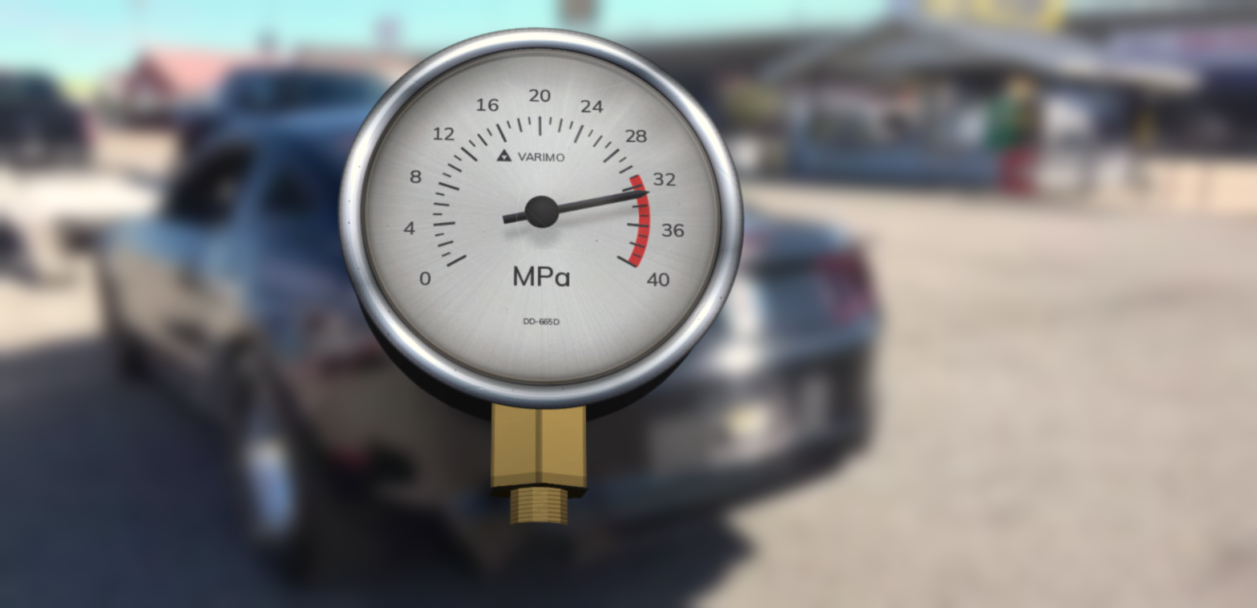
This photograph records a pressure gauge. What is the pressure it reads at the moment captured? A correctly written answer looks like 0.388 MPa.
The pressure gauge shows 33 MPa
